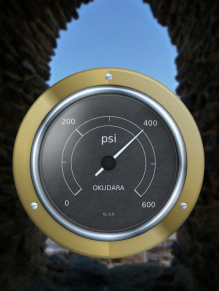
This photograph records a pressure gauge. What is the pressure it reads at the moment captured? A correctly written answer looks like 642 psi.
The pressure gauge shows 400 psi
